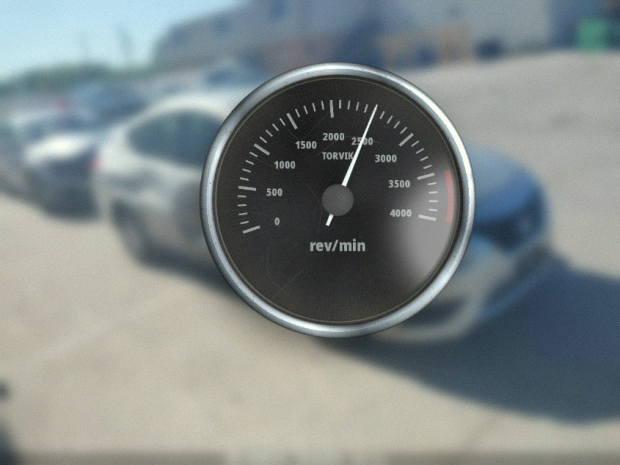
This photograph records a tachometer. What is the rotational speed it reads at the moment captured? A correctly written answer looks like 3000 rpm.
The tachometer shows 2500 rpm
